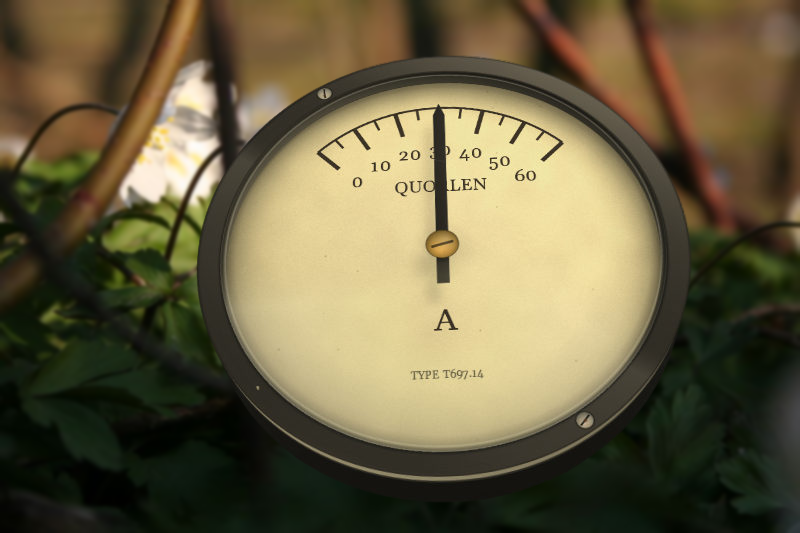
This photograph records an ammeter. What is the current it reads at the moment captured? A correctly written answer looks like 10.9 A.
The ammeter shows 30 A
